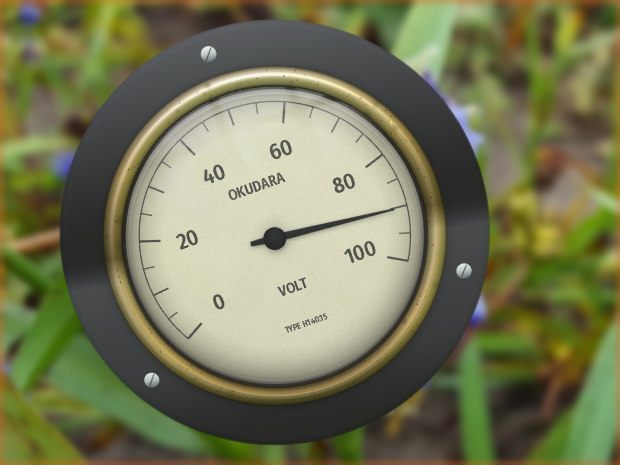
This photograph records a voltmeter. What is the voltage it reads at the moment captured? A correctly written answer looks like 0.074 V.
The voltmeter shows 90 V
